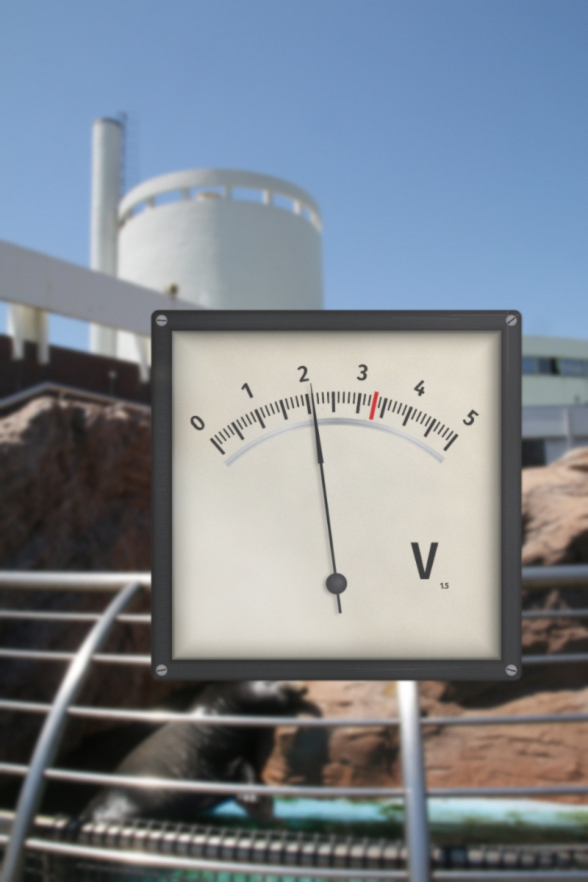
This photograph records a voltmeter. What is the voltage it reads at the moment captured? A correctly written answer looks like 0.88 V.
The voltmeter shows 2.1 V
